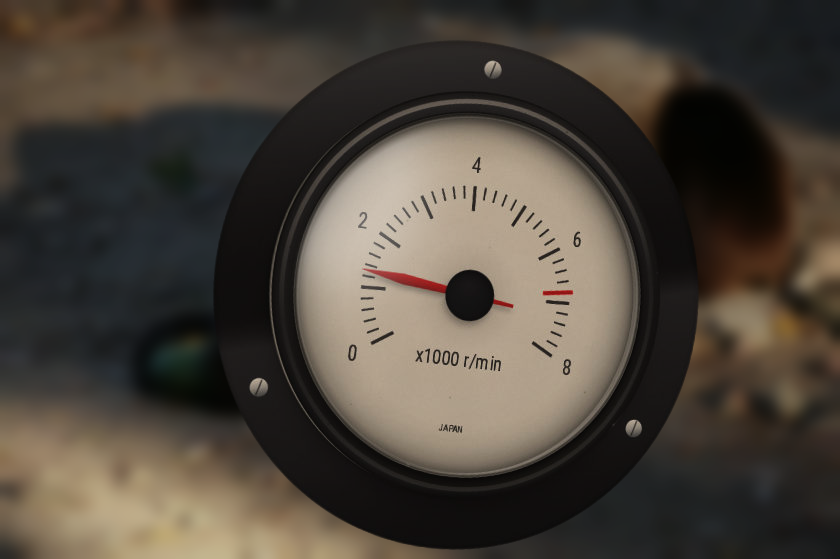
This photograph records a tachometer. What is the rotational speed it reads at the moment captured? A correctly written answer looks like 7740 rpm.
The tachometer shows 1300 rpm
